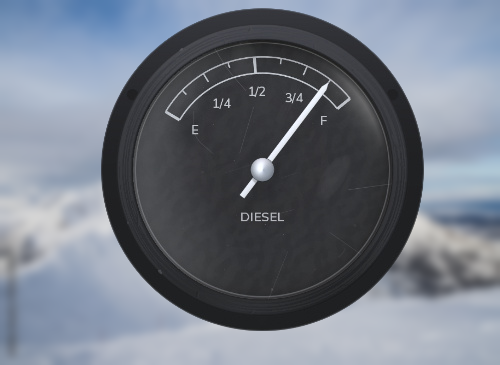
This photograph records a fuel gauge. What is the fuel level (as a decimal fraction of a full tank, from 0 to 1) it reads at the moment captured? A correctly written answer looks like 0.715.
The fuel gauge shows 0.875
